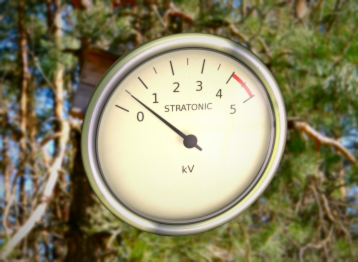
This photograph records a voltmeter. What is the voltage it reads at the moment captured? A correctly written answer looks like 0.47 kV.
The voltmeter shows 0.5 kV
